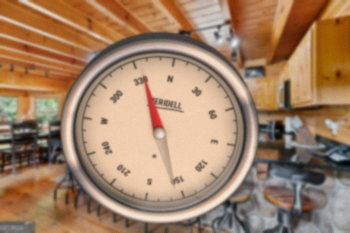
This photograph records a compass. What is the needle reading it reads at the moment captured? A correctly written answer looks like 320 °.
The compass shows 335 °
